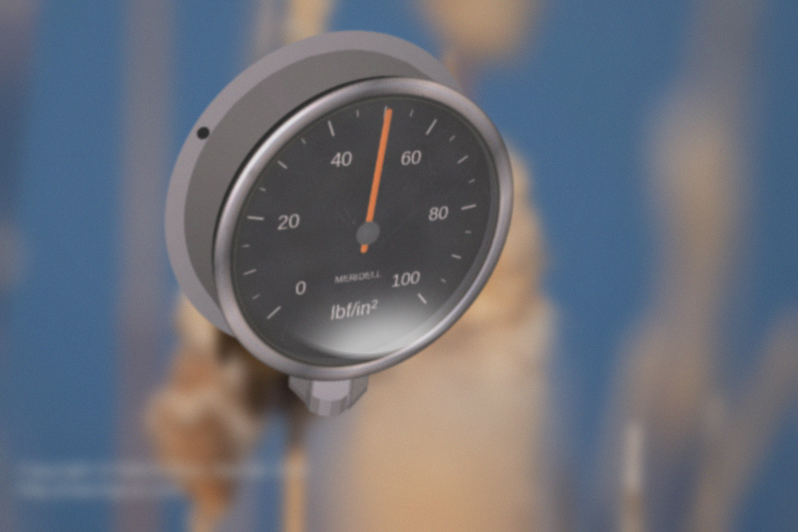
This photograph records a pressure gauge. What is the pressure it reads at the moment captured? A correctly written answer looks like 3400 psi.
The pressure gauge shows 50 psi
